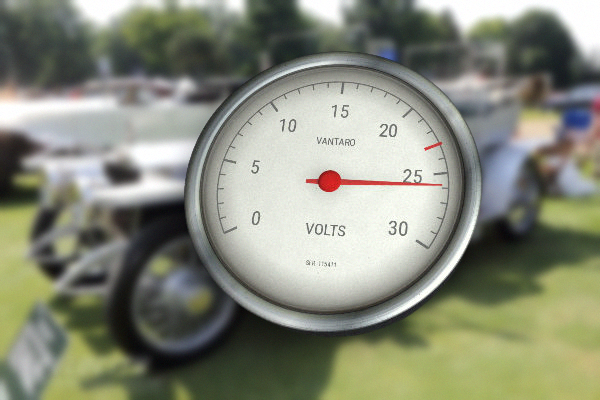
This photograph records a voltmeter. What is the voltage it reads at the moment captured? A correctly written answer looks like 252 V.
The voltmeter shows 26 V
